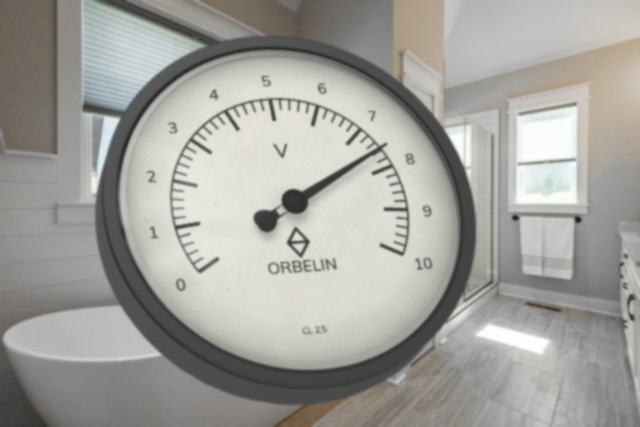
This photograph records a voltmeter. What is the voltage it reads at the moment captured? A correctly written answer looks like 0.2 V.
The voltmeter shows 7.6 V
